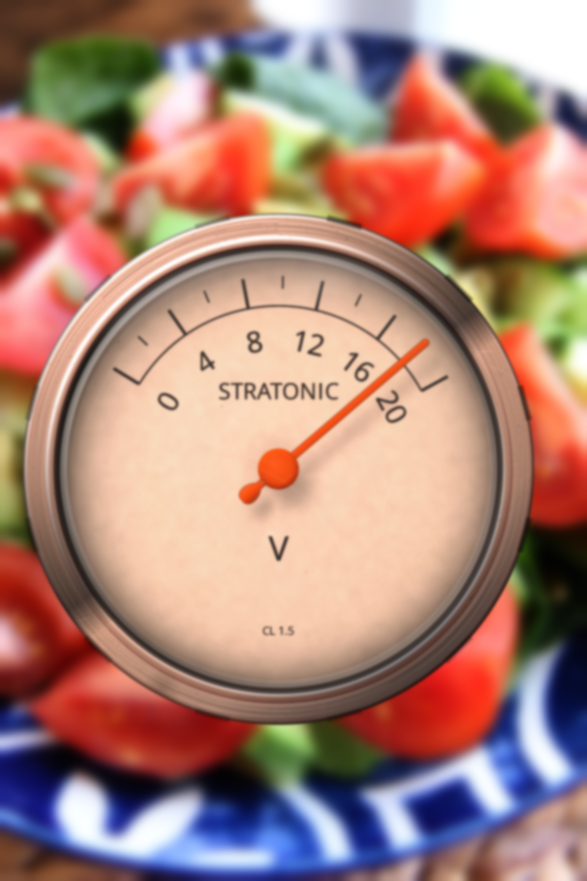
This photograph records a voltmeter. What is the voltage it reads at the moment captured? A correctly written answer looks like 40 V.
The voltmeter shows 18 V
